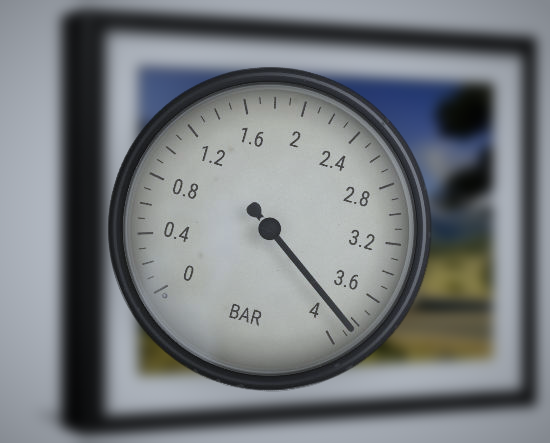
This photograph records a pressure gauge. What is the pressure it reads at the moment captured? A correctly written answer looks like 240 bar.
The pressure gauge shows 3.85 bar
